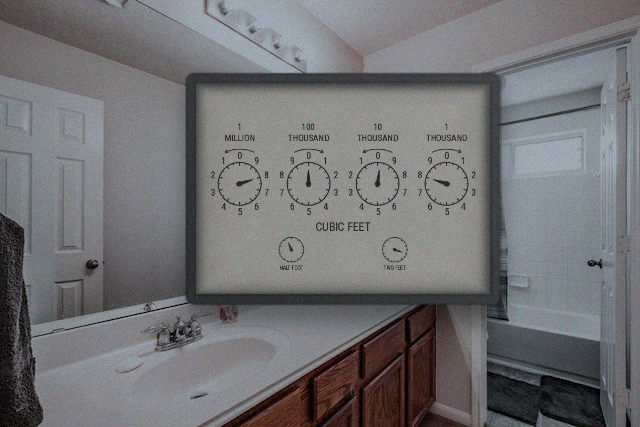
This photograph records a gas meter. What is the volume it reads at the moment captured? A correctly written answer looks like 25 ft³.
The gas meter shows 799800 ft³
